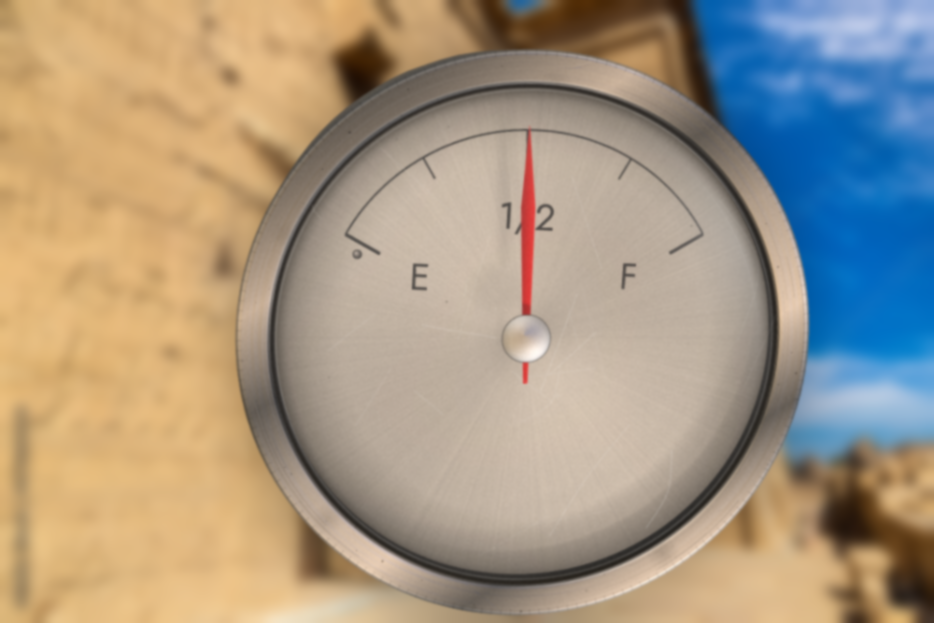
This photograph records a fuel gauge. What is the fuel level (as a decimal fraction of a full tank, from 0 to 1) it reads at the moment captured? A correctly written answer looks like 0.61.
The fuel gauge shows 0.5
